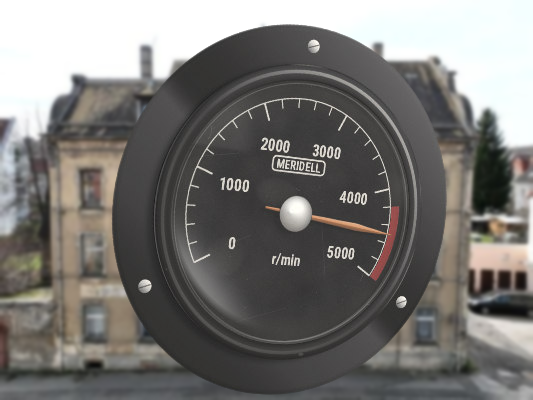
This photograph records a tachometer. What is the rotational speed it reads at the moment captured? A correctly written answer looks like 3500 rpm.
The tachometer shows 4500 rpm
